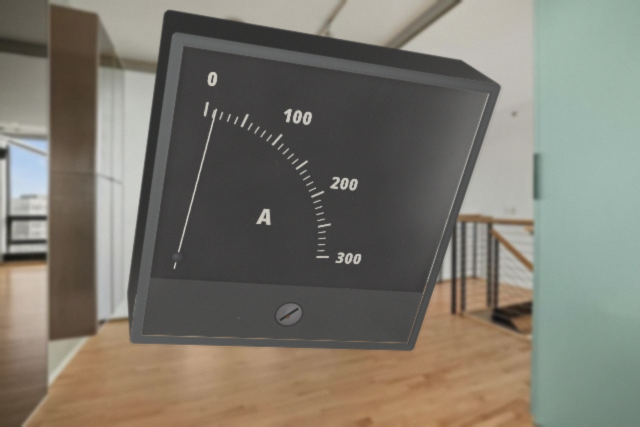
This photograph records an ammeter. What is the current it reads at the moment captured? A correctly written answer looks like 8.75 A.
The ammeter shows 10 A
